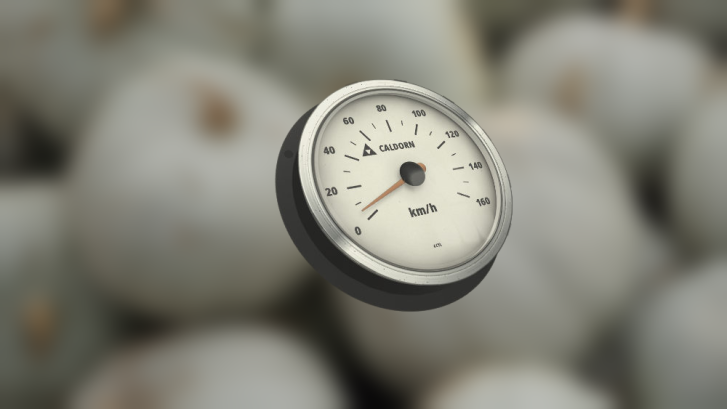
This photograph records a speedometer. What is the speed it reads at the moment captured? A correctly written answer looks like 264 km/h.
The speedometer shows 5 km/h
